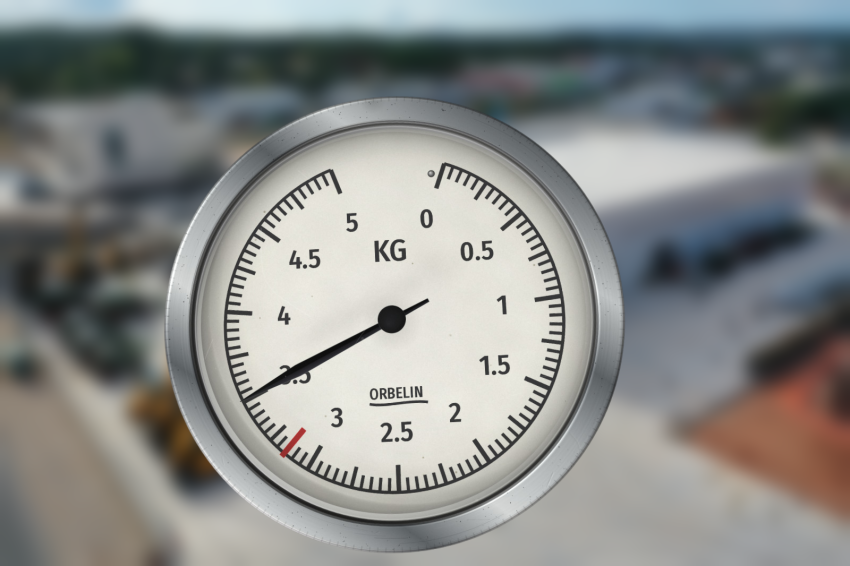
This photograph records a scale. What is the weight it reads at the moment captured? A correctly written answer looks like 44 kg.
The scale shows 3.5 kg
